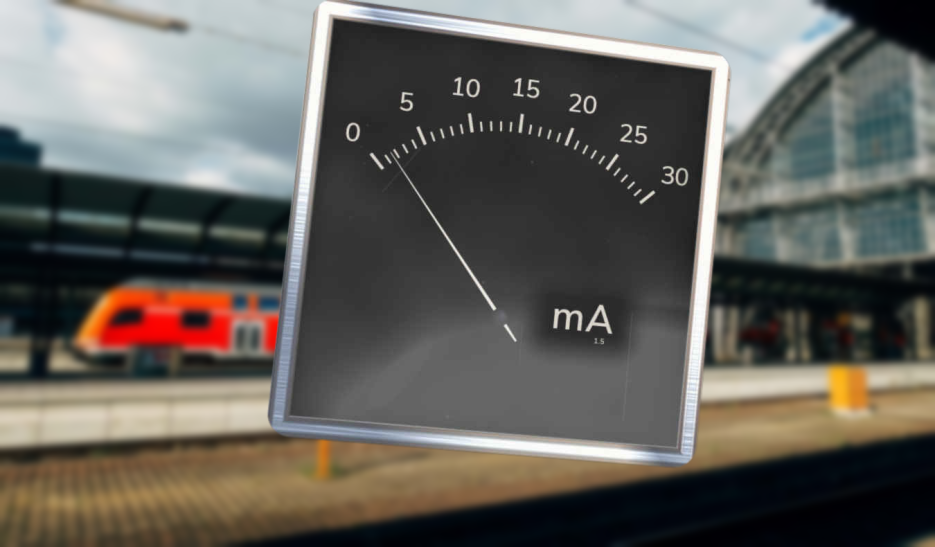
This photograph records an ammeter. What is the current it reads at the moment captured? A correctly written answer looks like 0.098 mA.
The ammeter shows 1.5 mA
